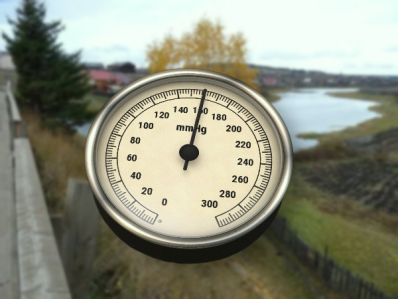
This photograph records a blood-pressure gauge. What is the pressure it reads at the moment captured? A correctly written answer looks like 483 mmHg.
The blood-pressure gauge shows 160 mmHg
